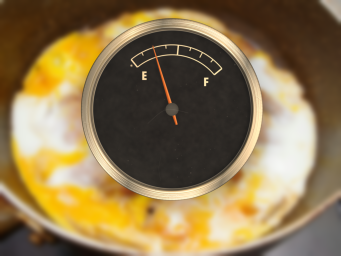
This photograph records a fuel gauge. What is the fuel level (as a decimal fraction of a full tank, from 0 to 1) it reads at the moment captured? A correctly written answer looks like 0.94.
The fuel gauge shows 0.25
